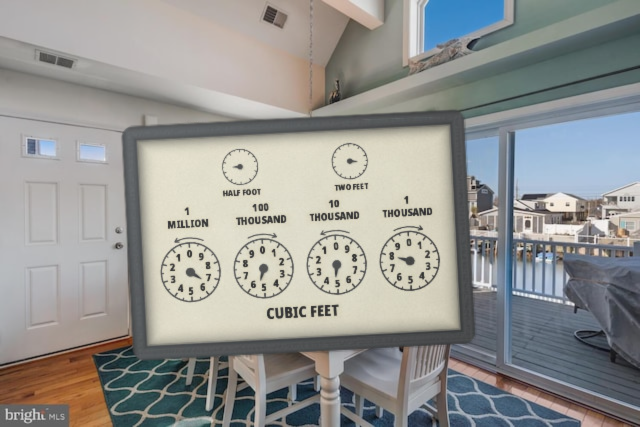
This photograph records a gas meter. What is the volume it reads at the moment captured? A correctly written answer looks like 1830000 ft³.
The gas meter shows 654800 ft³
